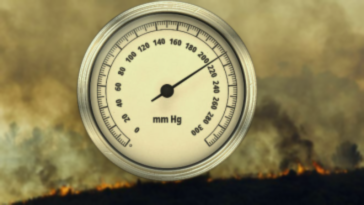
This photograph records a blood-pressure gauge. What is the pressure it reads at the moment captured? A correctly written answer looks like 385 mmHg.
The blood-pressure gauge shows 210 mmHg
